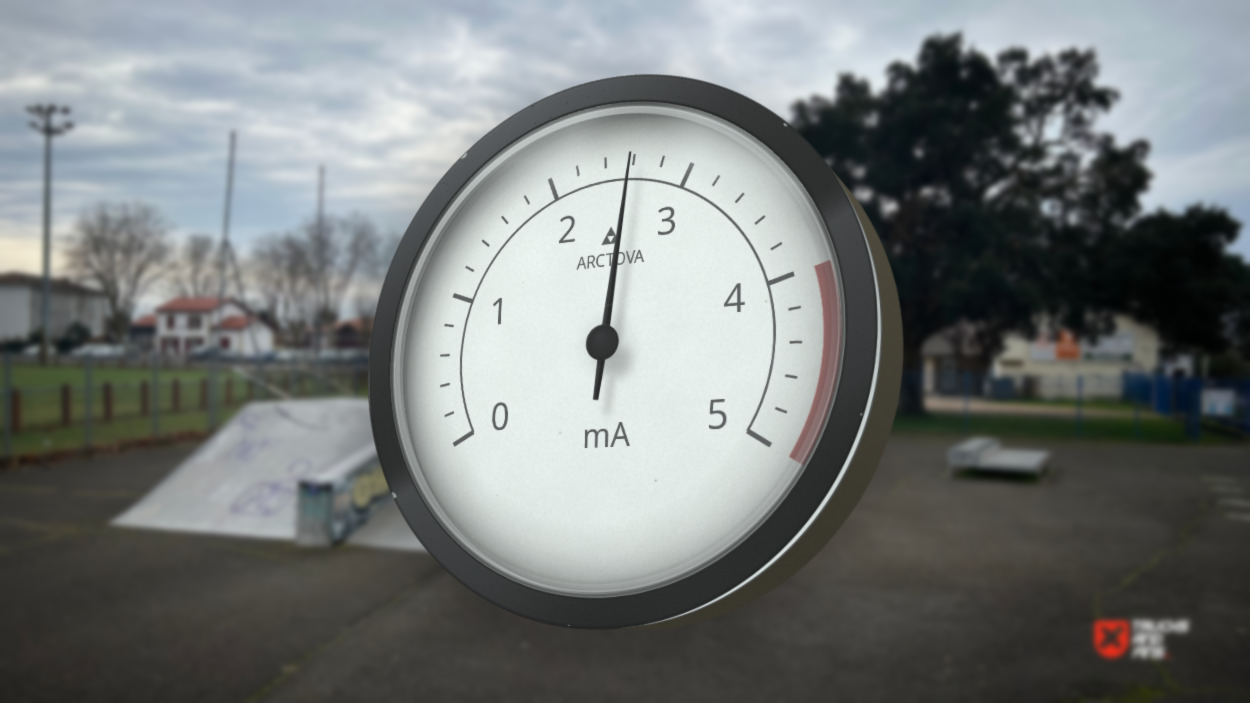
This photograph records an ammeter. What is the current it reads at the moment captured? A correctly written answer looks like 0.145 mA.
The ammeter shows 2.6 mA
